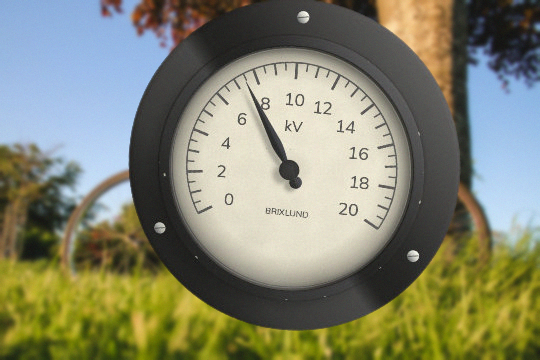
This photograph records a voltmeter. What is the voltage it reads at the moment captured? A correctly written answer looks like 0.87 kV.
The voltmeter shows 7.5 kV
